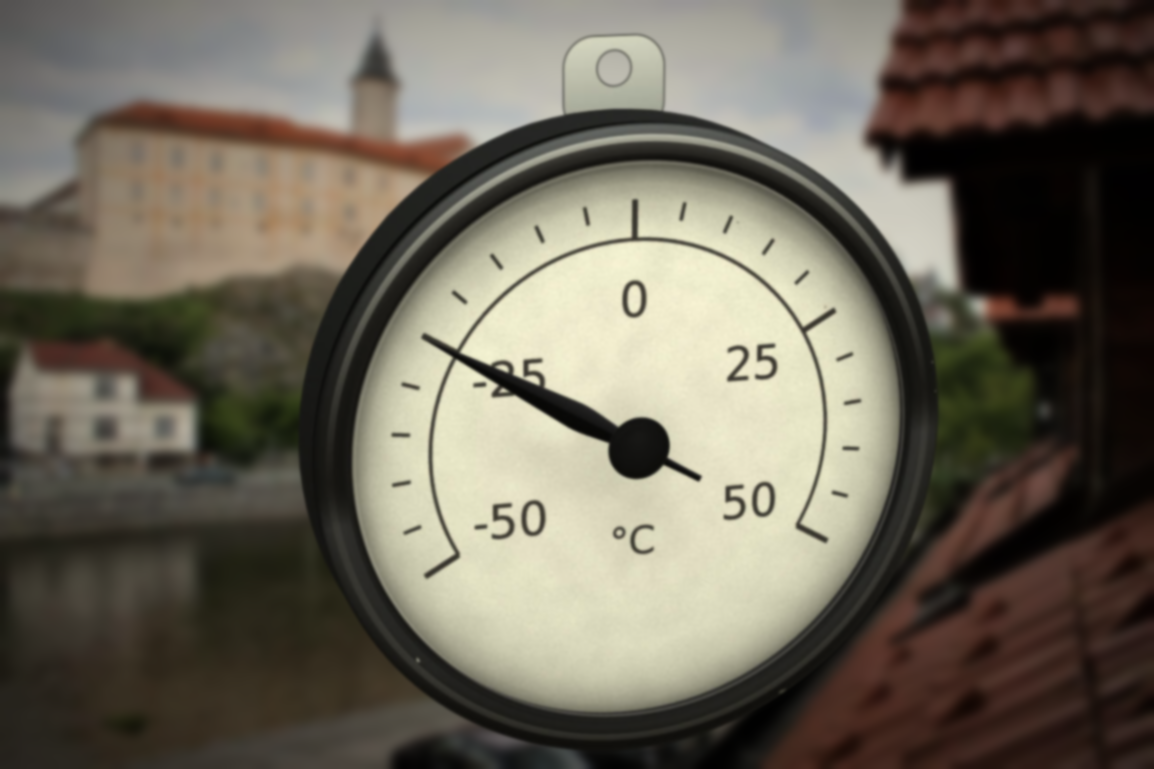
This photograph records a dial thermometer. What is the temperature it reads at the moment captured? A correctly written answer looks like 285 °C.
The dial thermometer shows -25 °C
